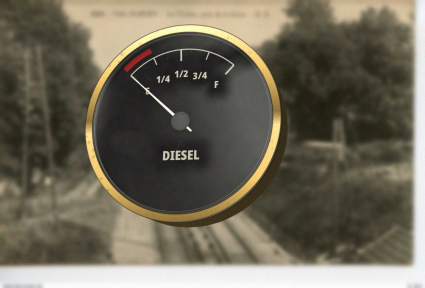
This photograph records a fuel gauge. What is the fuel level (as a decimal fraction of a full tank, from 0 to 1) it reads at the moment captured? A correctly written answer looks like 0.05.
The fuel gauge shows 0
